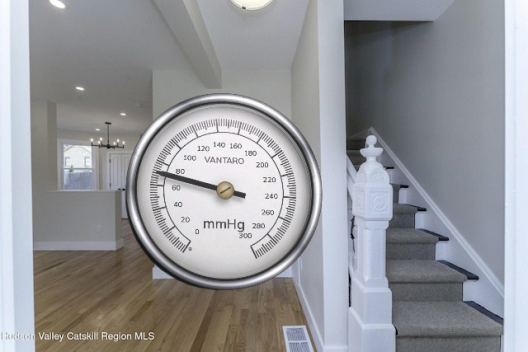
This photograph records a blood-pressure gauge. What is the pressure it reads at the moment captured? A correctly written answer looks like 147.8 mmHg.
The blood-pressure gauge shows 70 mmHg
